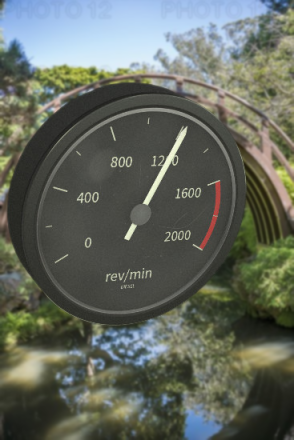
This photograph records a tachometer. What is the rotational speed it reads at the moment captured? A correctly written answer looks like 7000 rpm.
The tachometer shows 1200 rpm
